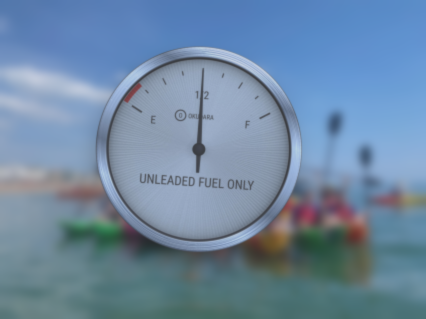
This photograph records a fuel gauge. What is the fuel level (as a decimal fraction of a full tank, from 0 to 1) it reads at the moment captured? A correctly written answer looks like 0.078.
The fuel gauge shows 0.5
